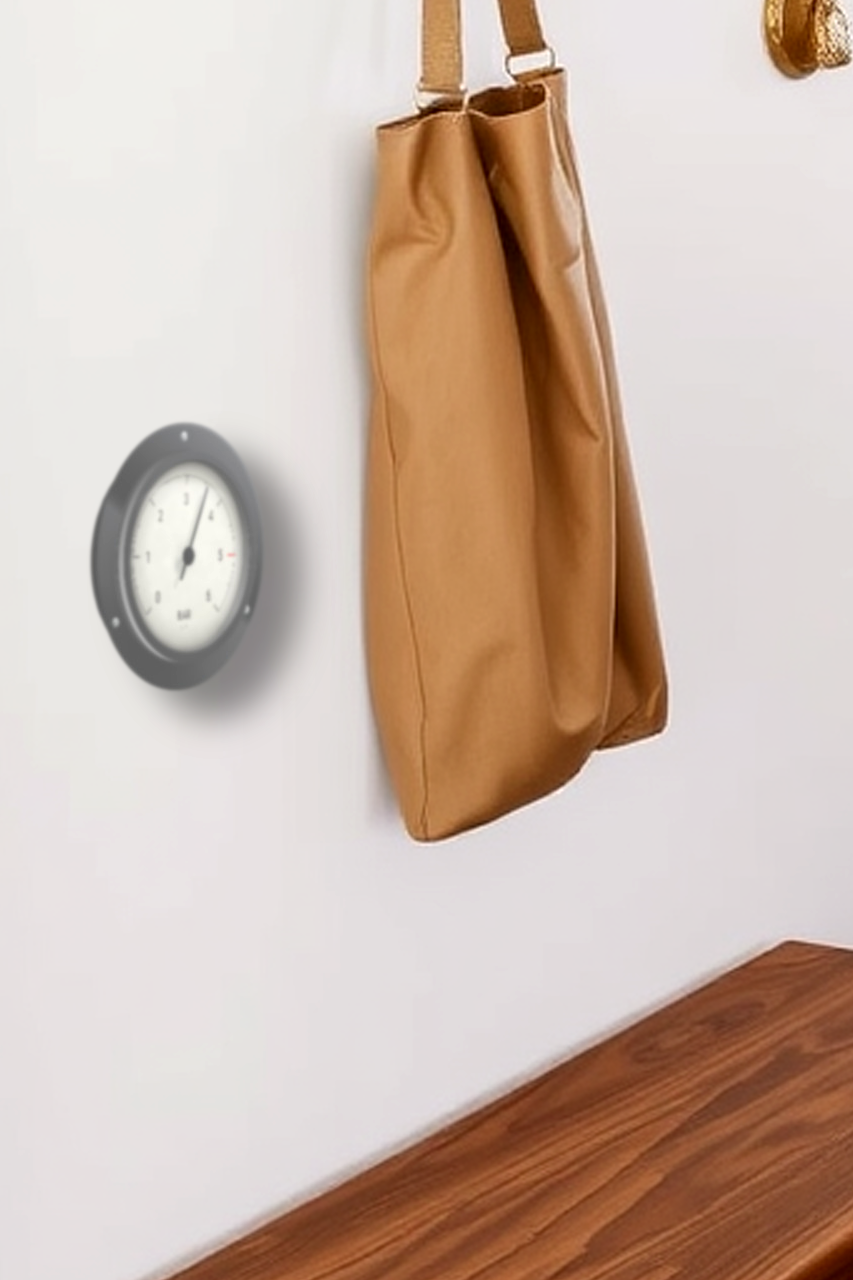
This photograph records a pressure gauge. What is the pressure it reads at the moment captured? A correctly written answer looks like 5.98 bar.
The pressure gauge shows 3.5 bar
